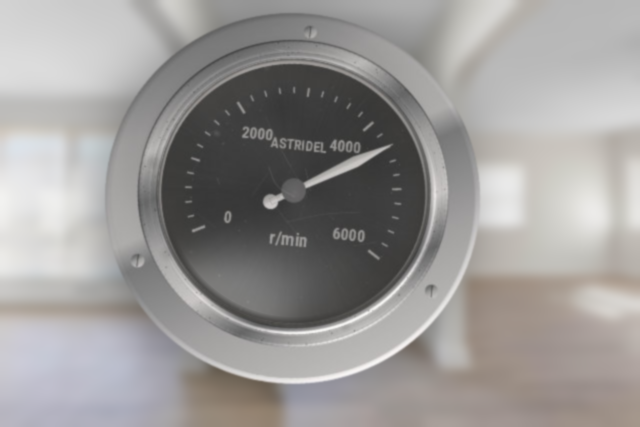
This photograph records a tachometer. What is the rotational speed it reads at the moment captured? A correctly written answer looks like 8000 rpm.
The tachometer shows 4400 rpm
